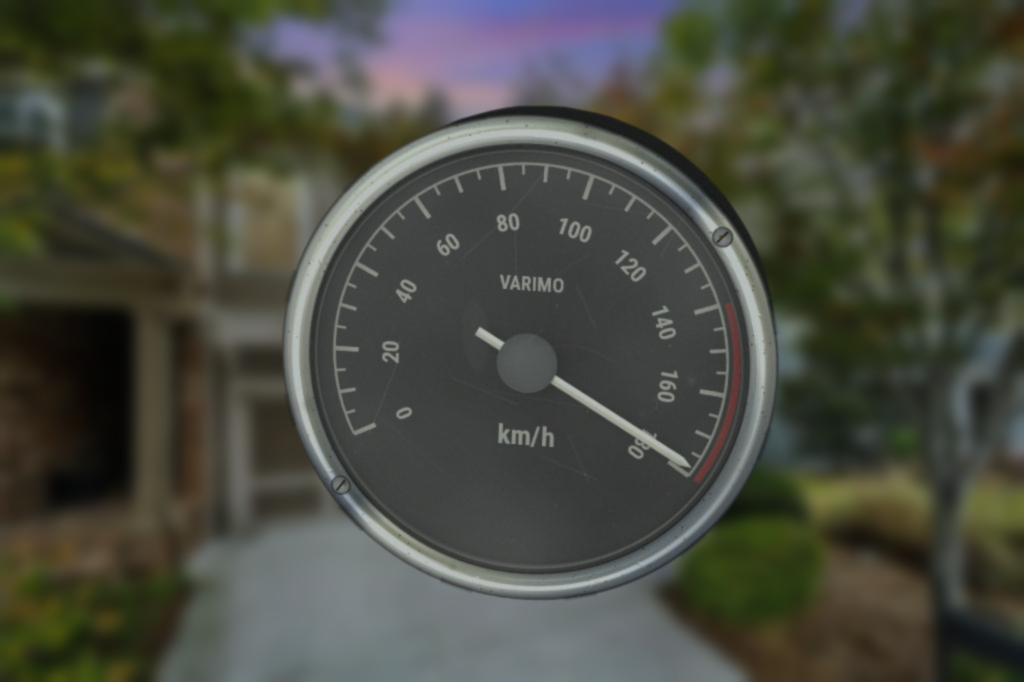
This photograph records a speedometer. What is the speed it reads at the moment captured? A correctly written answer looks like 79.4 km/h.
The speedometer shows 177.5 km/h
